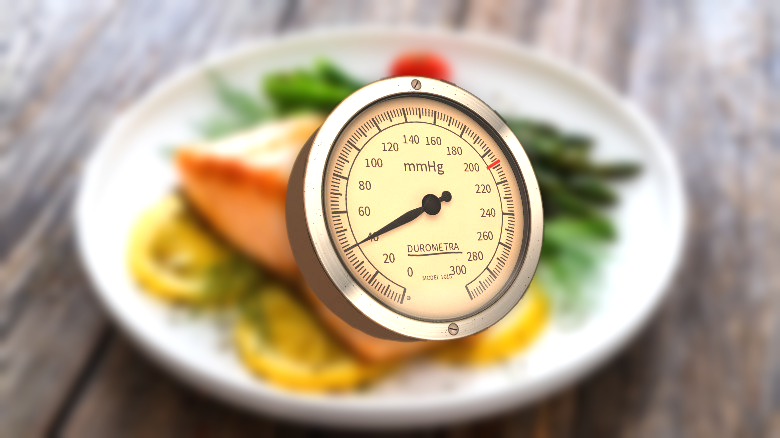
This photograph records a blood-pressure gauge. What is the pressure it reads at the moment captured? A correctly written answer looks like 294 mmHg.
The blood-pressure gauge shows 40 mmHg
